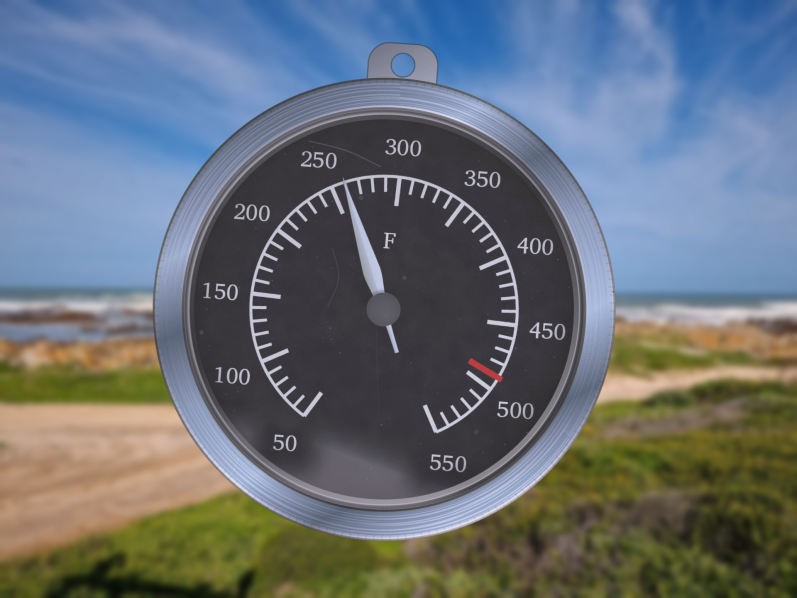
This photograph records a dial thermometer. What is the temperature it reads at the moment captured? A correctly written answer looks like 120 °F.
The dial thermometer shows 260 °F
